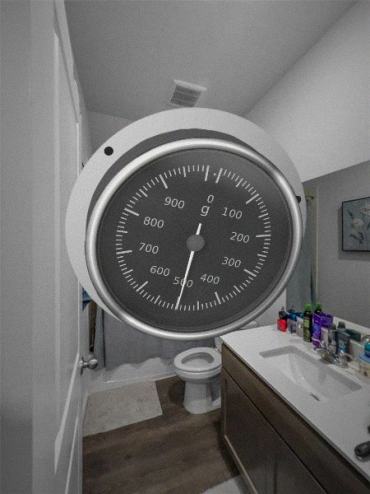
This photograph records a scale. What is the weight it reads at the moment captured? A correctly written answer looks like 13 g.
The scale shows 500 g
